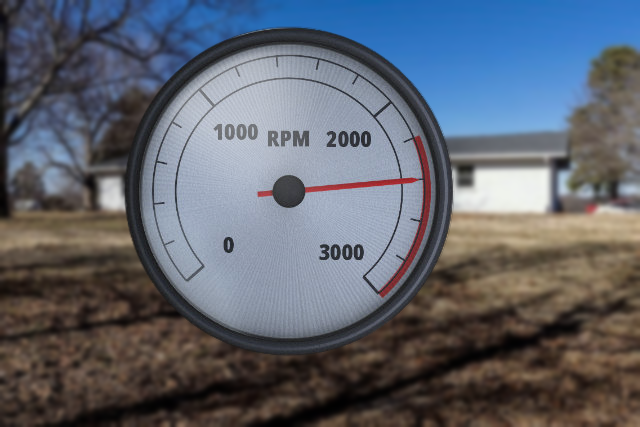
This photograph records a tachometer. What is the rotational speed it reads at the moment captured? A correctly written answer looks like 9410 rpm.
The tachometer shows 2400 rpm
